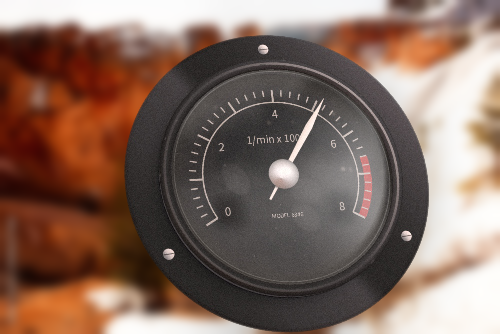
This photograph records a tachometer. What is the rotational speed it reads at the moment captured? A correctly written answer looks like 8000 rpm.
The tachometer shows 5100 rpm
